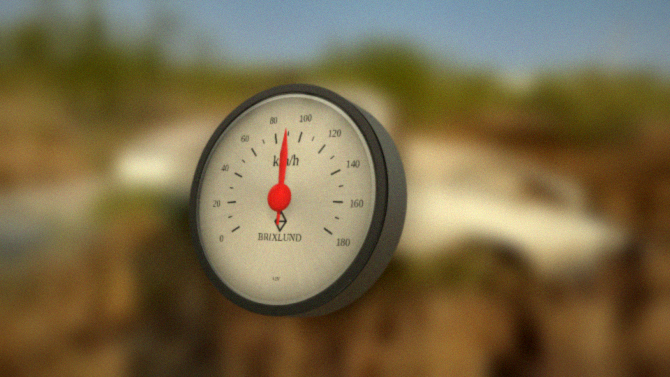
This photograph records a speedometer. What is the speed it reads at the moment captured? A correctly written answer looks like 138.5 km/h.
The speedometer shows 90 km/h
